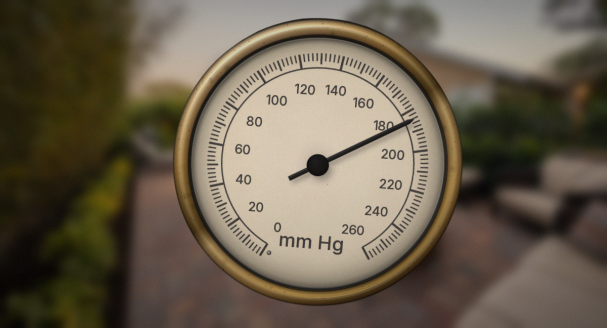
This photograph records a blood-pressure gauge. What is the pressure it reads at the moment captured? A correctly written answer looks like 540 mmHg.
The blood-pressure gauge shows 184 mmHg
